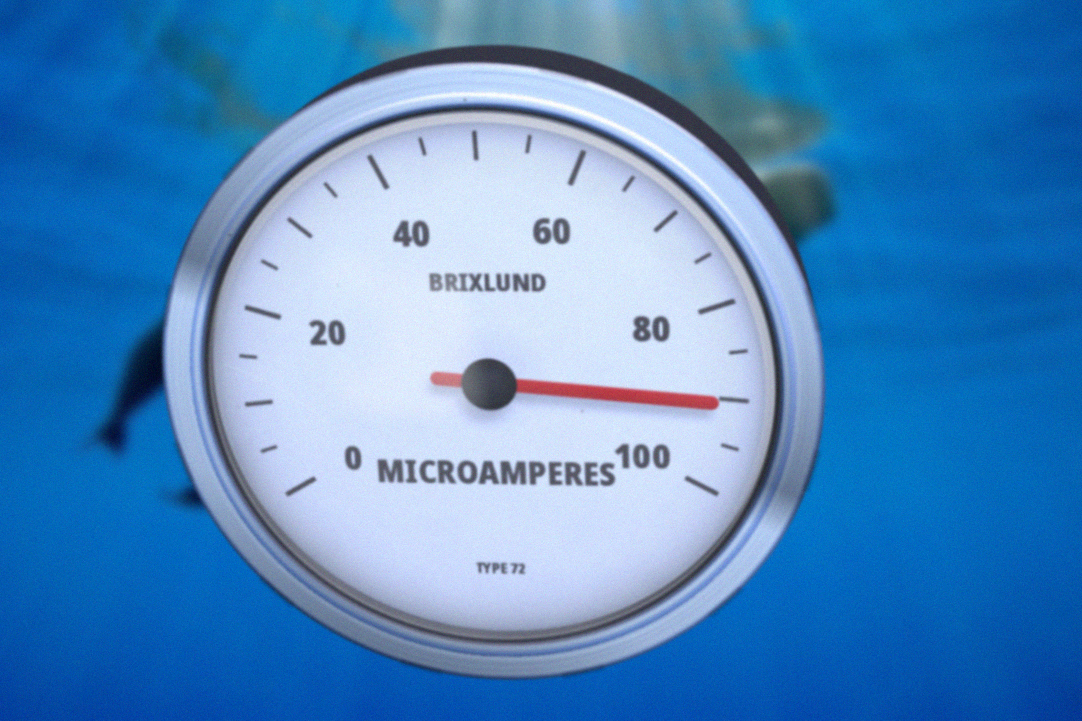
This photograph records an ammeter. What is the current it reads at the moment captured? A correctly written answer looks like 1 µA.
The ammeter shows 90 µA
